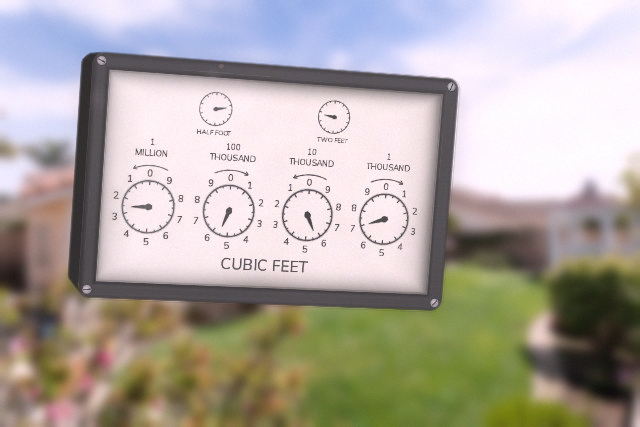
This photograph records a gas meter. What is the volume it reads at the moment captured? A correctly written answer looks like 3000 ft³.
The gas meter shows 255700 ft³
